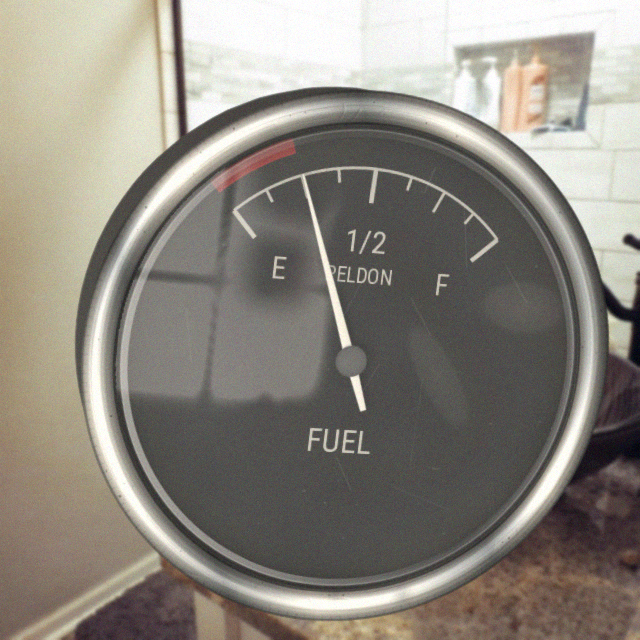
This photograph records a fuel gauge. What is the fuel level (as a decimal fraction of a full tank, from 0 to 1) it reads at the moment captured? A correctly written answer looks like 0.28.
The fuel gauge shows 0.25
